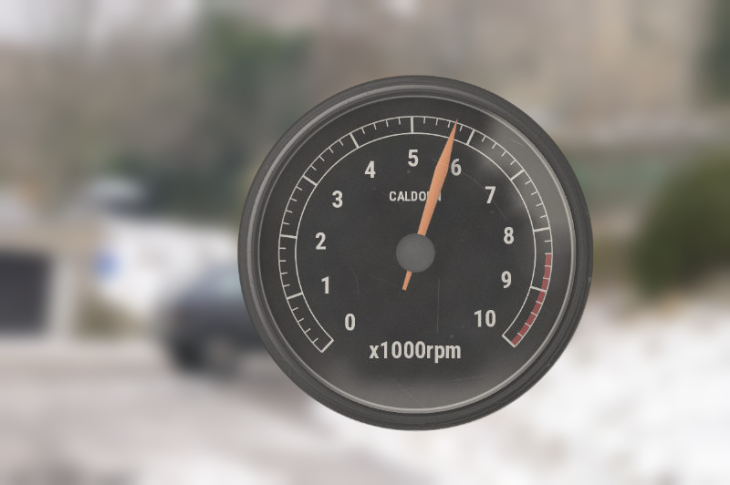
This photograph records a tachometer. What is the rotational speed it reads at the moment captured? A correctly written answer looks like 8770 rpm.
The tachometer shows 5700 rpm
